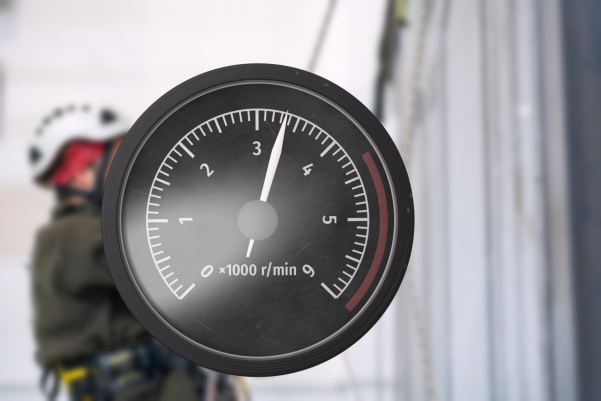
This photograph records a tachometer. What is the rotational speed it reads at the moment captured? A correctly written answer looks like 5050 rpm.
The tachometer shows 3350 rpm
